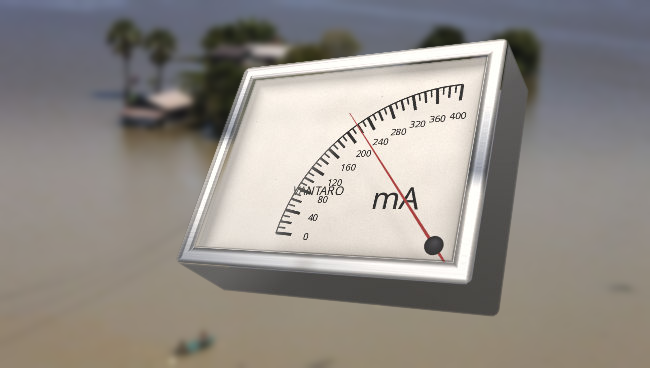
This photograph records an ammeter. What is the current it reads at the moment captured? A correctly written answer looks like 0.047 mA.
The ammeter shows 220 mA
